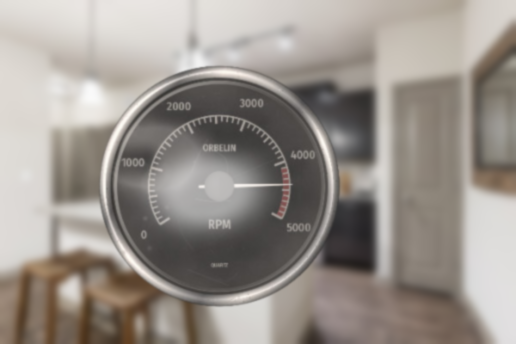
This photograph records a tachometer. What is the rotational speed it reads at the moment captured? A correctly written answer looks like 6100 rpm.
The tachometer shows 4400 rpm
